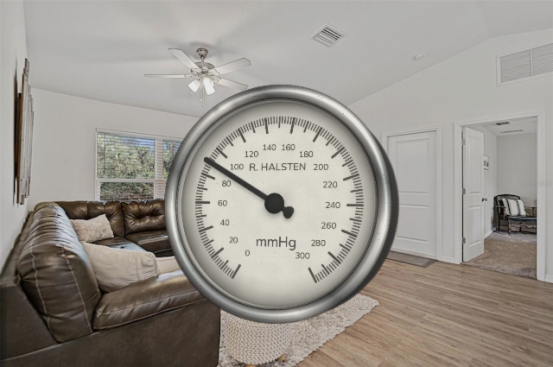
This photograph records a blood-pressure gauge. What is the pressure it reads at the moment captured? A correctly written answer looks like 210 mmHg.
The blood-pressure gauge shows 90 mmHg
